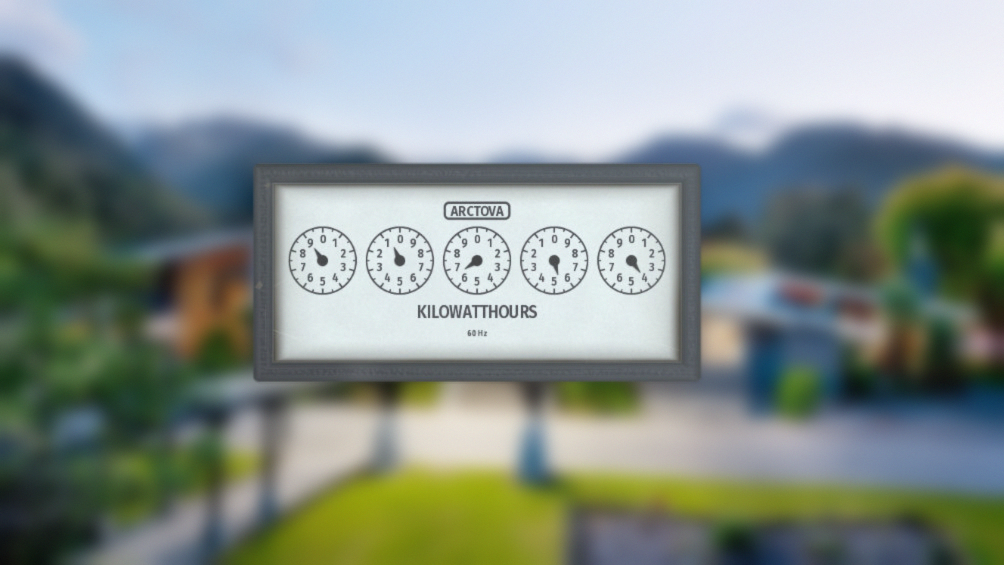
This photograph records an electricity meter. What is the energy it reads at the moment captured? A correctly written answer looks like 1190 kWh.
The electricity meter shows 90654 kWh
